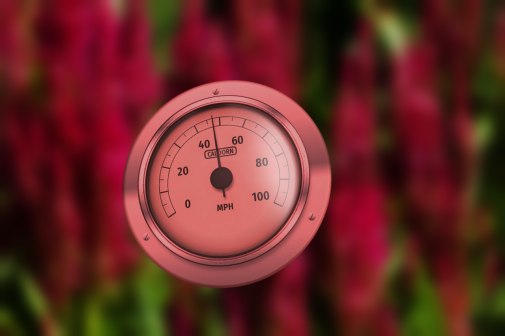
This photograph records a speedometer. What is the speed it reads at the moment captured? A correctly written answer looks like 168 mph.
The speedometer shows 47.5 mph
